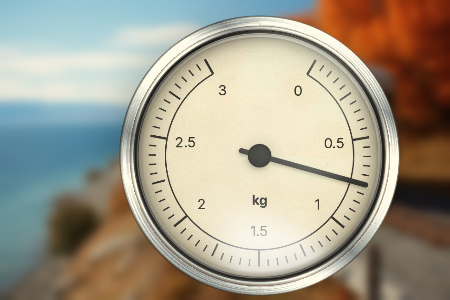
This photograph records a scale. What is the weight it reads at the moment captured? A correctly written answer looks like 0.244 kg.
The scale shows 0.75 kg
